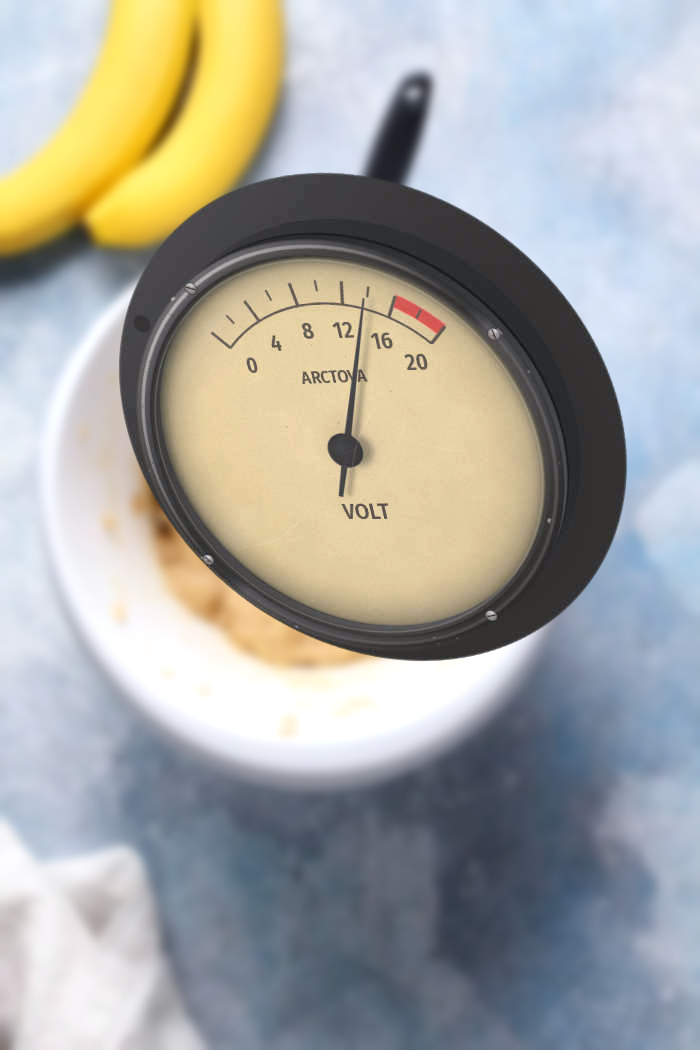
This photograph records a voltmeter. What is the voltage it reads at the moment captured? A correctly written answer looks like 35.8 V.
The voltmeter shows 14 V
